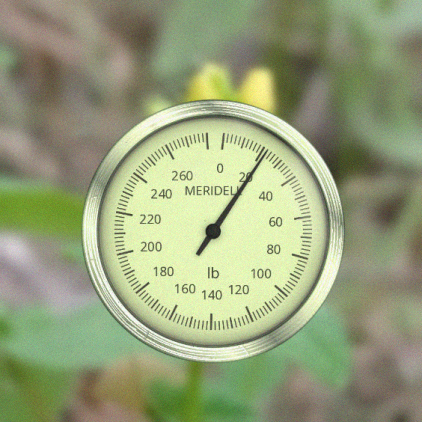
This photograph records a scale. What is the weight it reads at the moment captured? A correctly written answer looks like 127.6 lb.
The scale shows 22 lb
